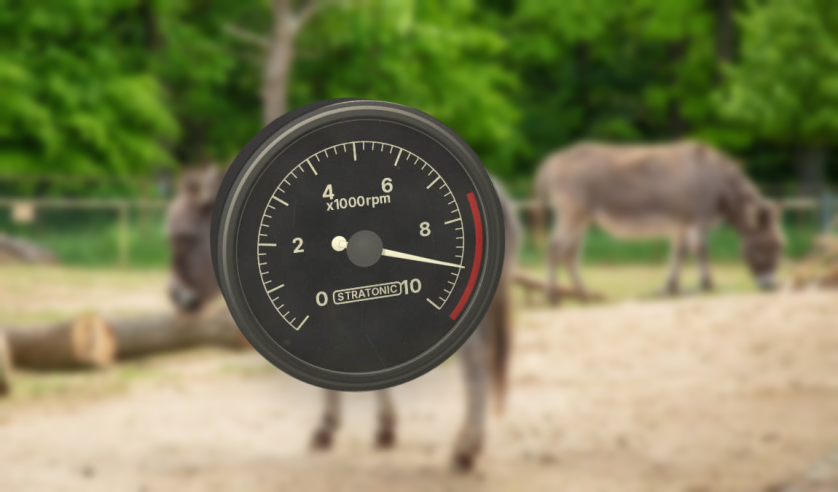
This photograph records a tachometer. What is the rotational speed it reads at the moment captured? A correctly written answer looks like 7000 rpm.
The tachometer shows 9000 rpm
